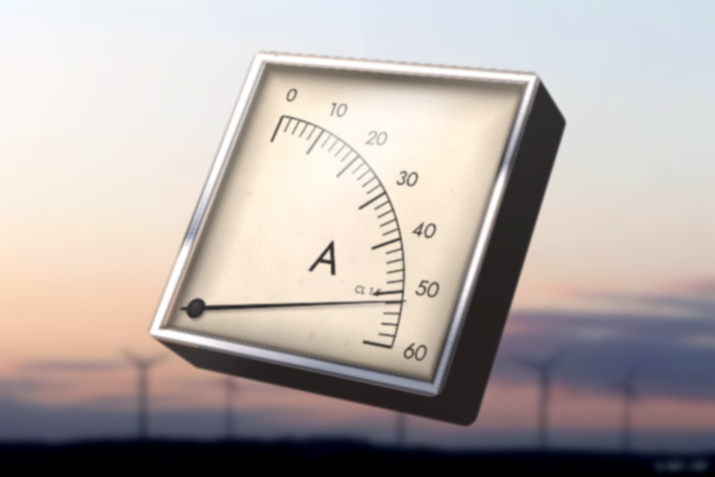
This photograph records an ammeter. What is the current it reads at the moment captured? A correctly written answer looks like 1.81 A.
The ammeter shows 52 A
